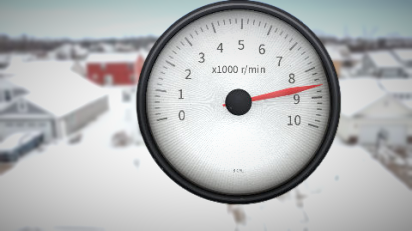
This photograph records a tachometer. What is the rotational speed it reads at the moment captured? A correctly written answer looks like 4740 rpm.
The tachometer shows 8600 rpm
